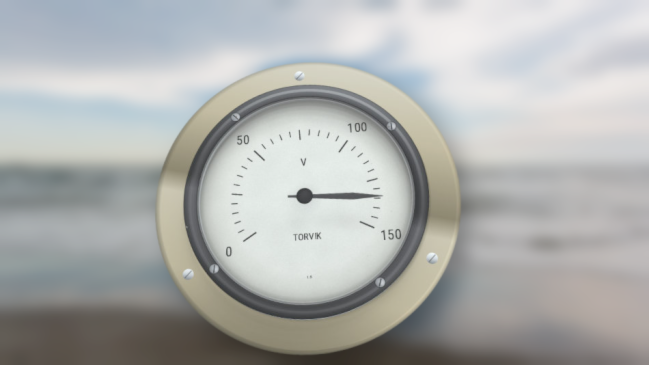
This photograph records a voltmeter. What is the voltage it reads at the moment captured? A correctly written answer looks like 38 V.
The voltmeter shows 135 V
